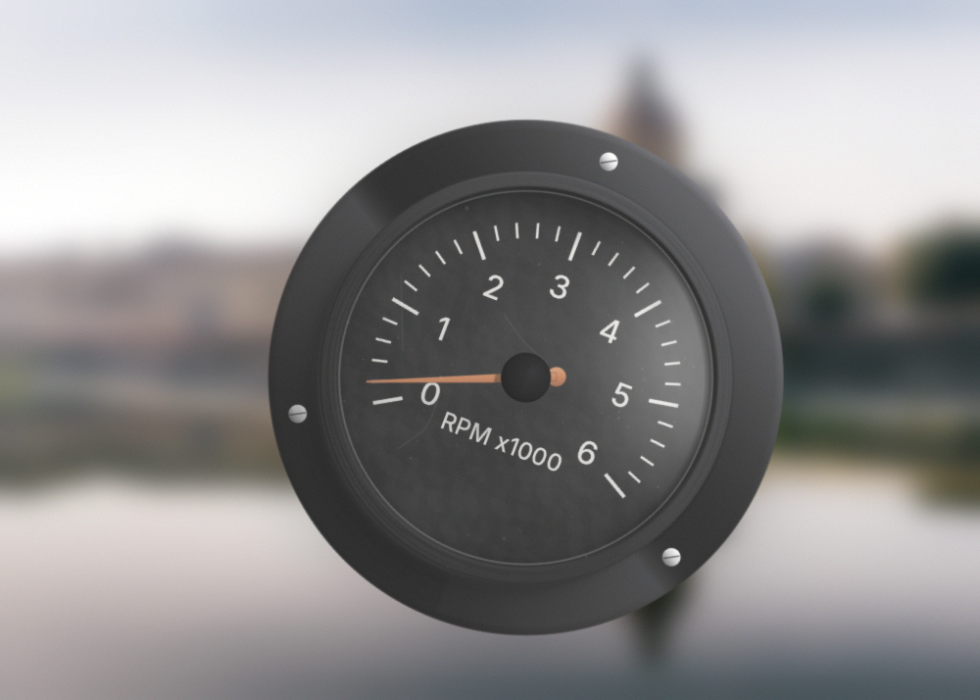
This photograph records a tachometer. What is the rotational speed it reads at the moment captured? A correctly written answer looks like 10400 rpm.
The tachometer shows 200 rpm
